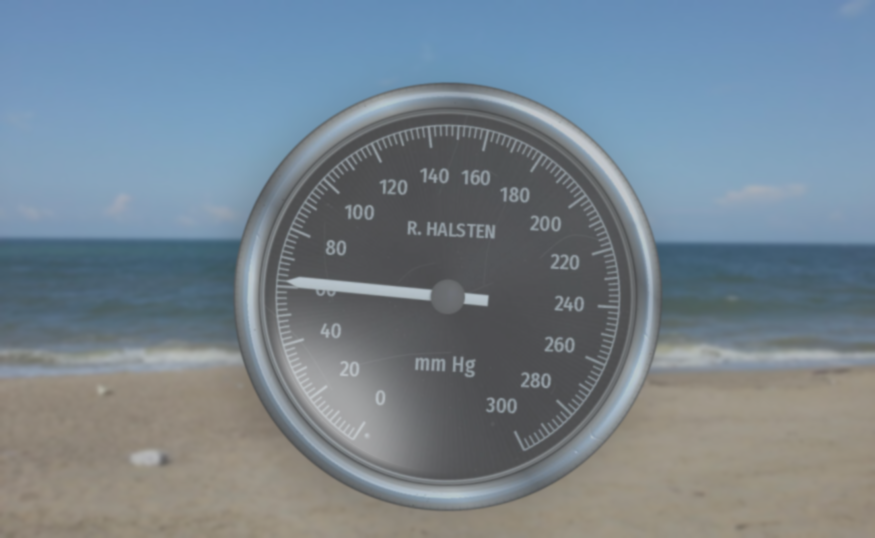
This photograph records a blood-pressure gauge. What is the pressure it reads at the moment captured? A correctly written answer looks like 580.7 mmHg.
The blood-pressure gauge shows 62 mmHg
